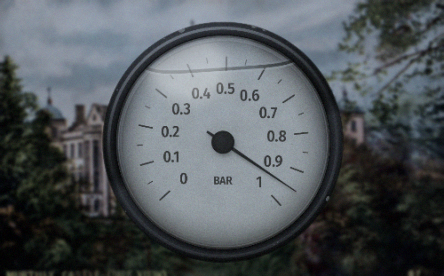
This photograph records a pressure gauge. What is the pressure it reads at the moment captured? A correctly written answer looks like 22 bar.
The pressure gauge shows 0.95 bar
